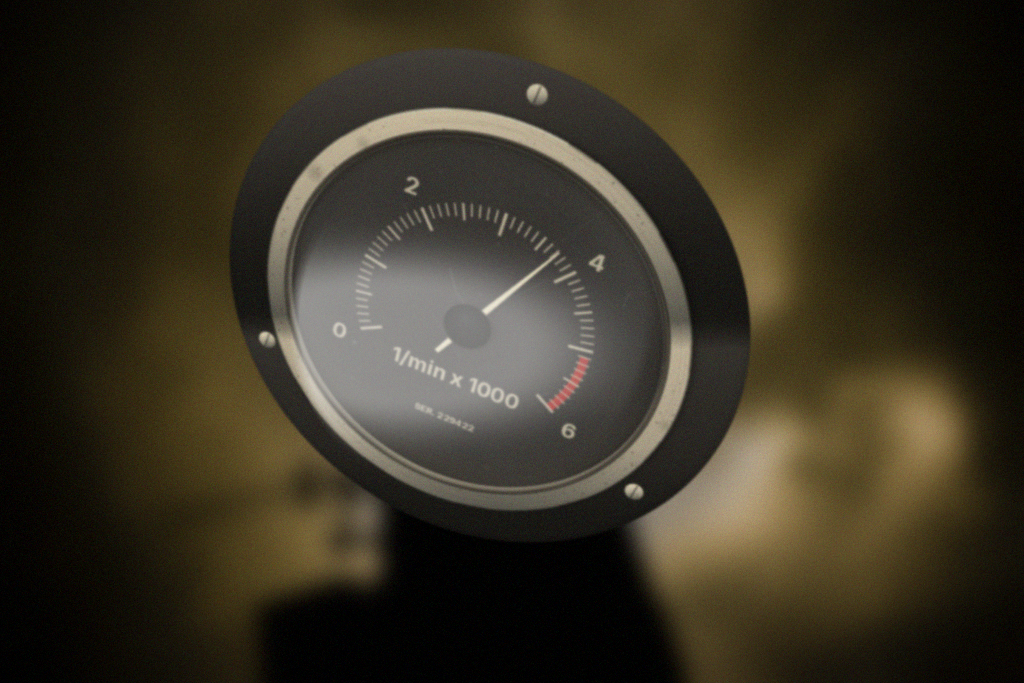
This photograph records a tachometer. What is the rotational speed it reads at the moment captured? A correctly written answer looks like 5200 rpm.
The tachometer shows 3700 rpm
